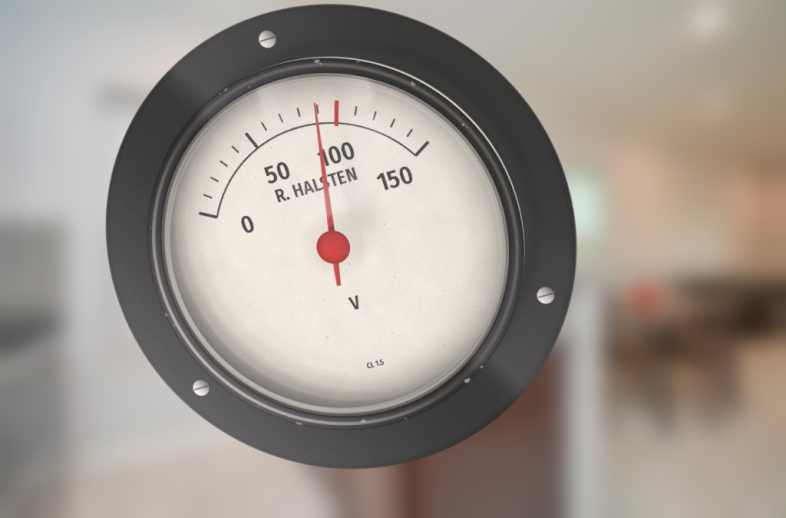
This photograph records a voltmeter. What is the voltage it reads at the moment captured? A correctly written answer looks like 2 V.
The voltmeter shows 90 V
